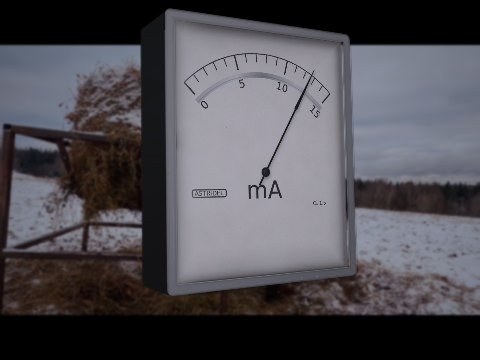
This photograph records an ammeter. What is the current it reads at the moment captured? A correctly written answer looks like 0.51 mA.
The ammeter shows 12.5 mA
